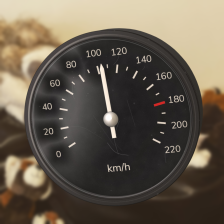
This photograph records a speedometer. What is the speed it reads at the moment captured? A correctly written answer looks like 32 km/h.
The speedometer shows 105 km/h
